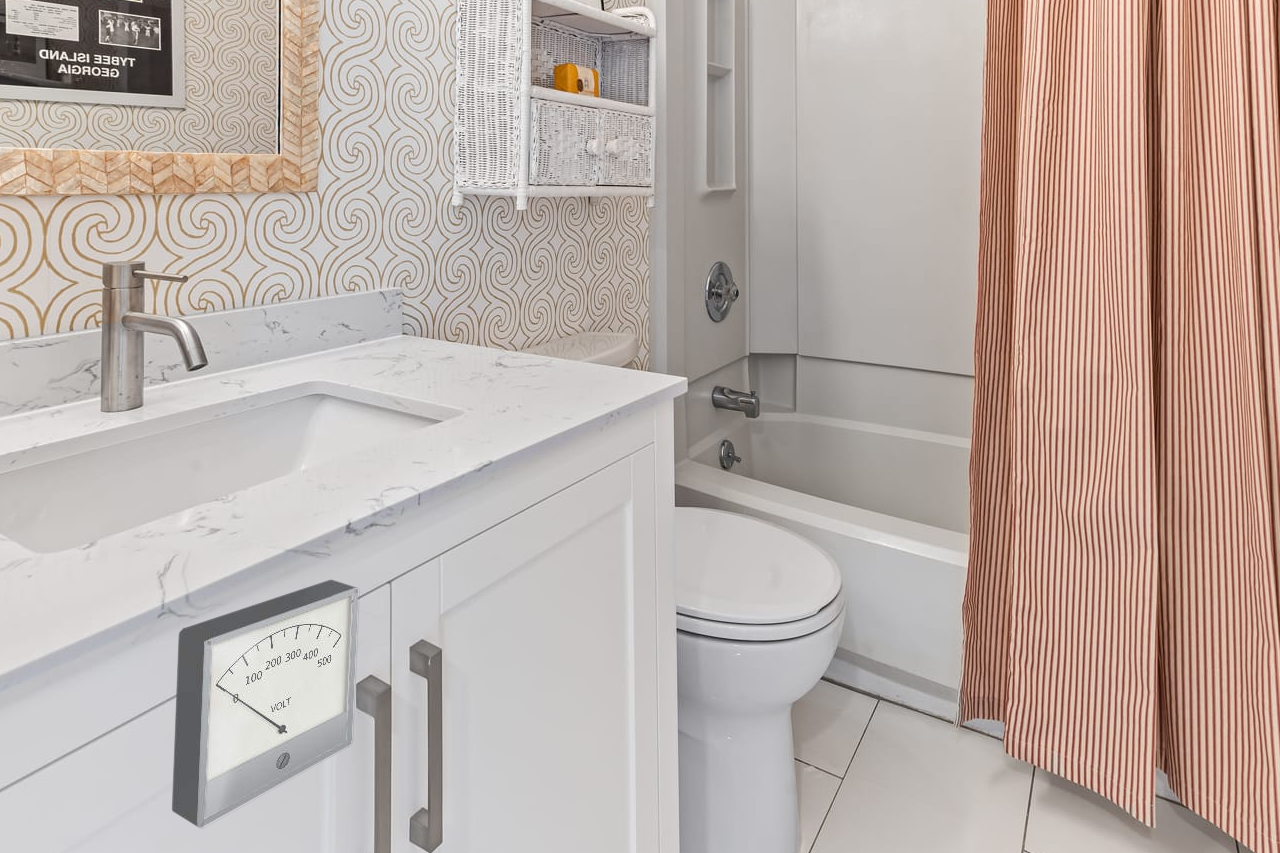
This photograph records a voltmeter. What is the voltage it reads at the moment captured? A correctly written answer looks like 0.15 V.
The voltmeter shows 0 V
